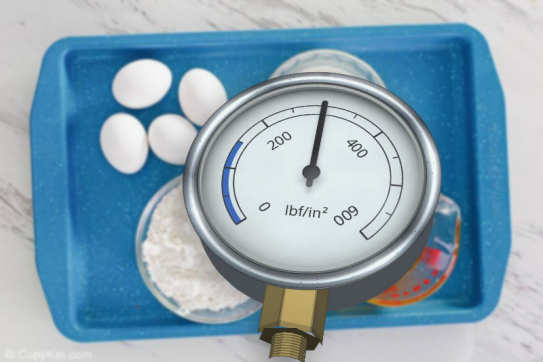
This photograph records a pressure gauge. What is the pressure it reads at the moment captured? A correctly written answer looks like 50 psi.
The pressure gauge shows 300 psi
